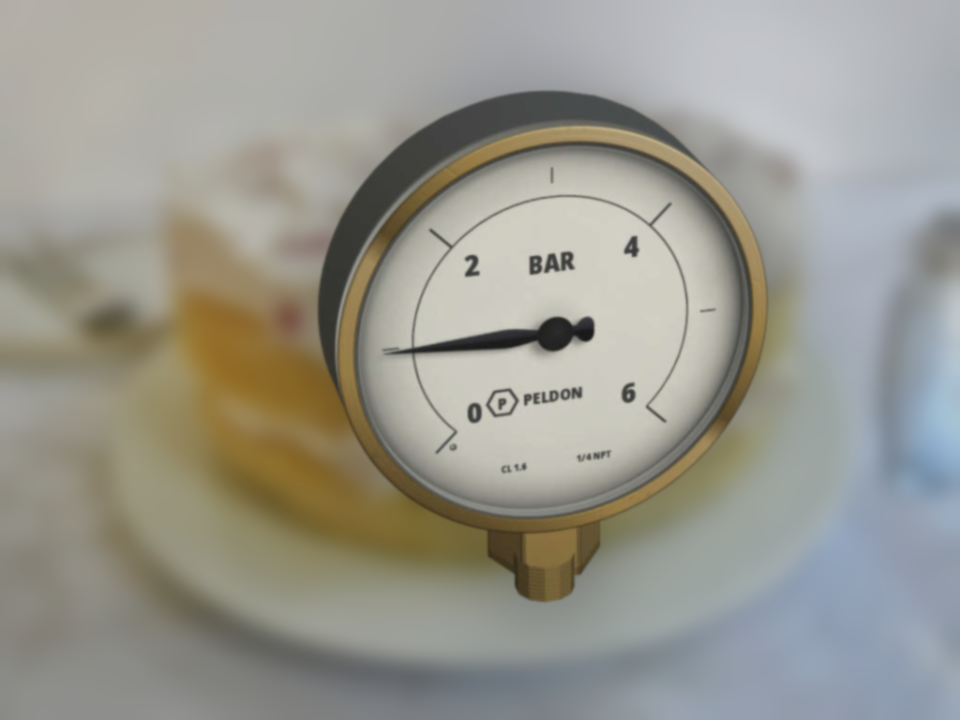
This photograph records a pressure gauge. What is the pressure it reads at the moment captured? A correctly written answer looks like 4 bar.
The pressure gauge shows 1 bar
